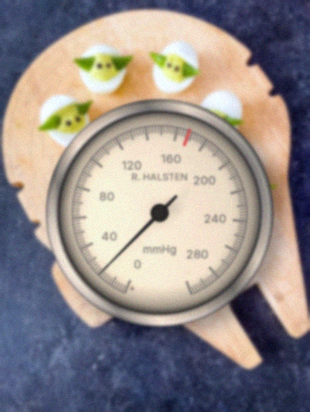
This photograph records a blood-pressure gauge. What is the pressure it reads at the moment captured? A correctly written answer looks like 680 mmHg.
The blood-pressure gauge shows 20 mmHg
